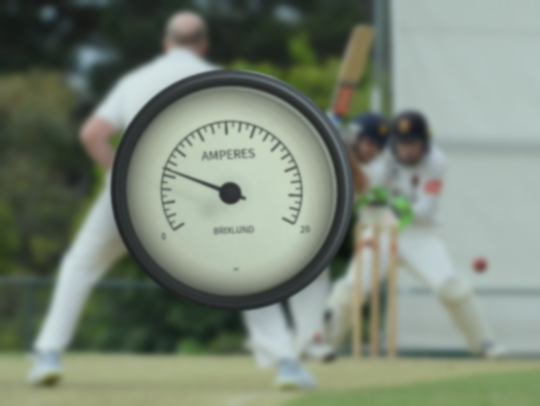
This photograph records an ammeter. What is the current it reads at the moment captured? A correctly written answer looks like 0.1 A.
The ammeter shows 4.5 A
